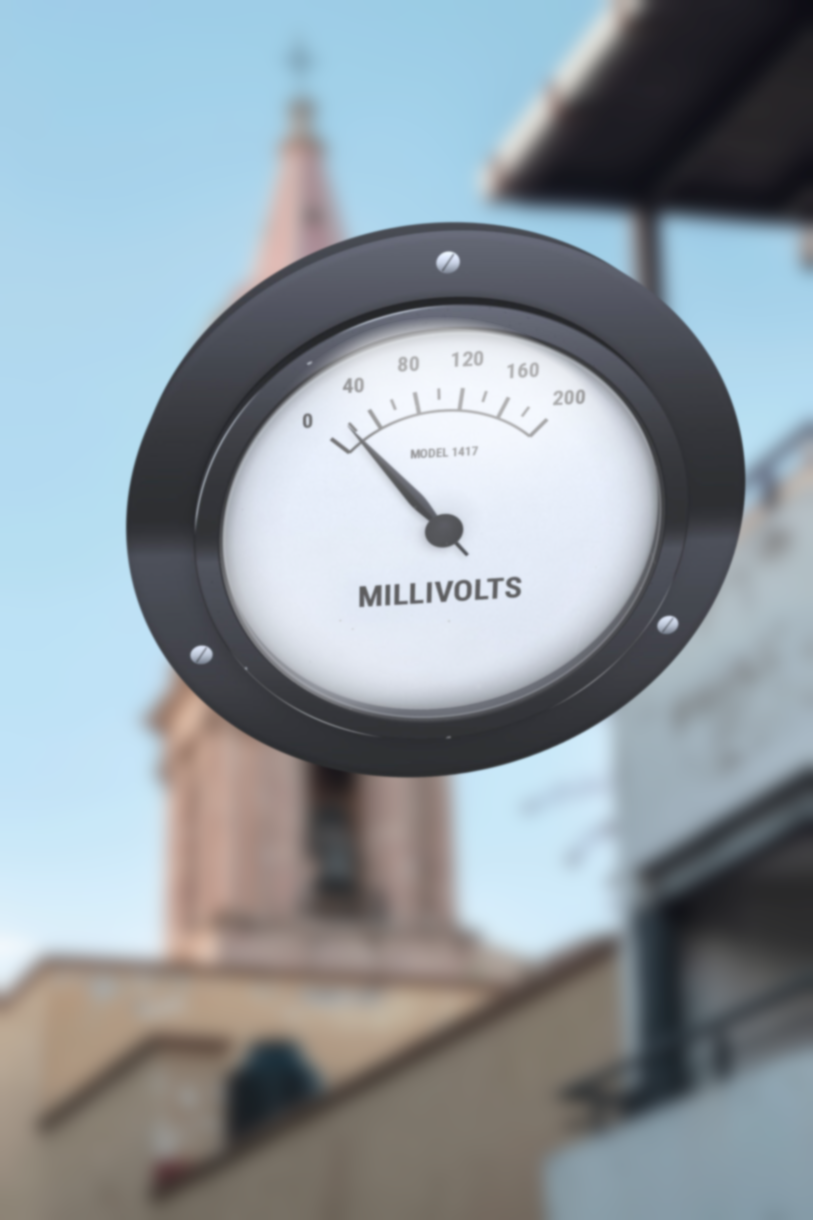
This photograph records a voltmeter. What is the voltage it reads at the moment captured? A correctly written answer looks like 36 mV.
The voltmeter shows 20 mV
